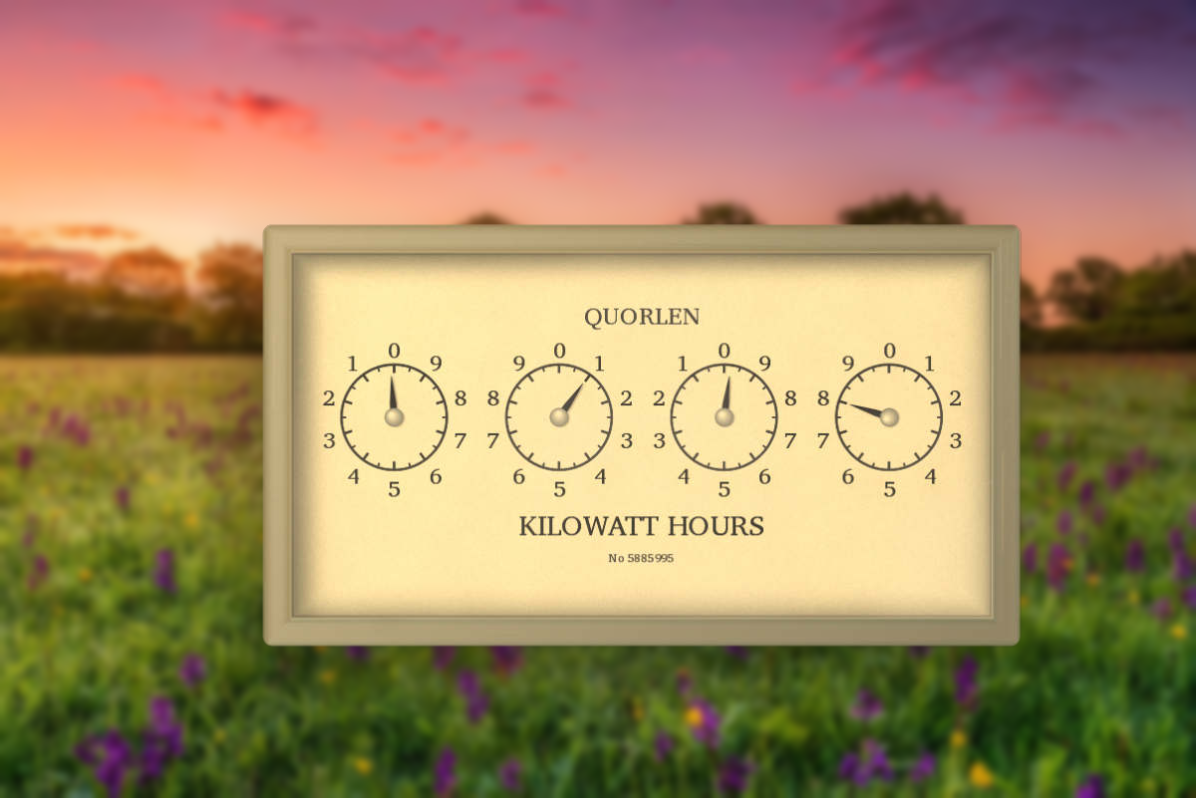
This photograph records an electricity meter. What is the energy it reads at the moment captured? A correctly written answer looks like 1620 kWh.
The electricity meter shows 98 kWh
